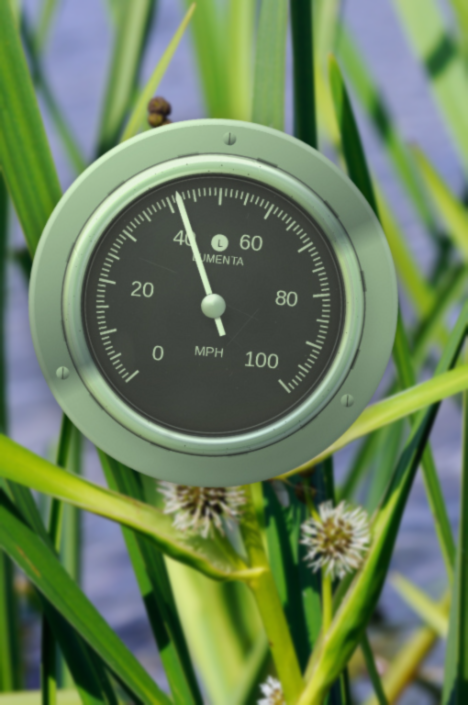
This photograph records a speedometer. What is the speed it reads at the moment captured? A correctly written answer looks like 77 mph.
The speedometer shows 42 mph
